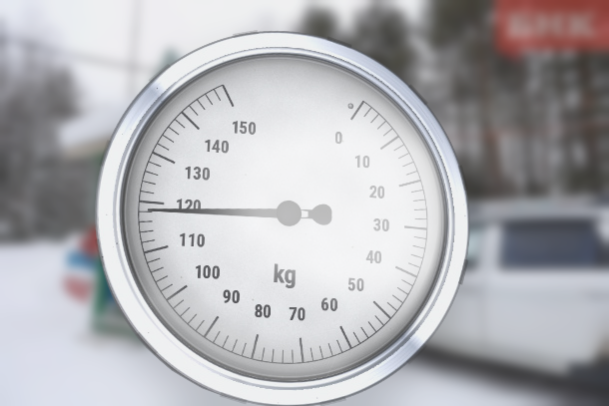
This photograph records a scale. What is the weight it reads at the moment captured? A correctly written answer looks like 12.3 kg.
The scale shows 118 kg
